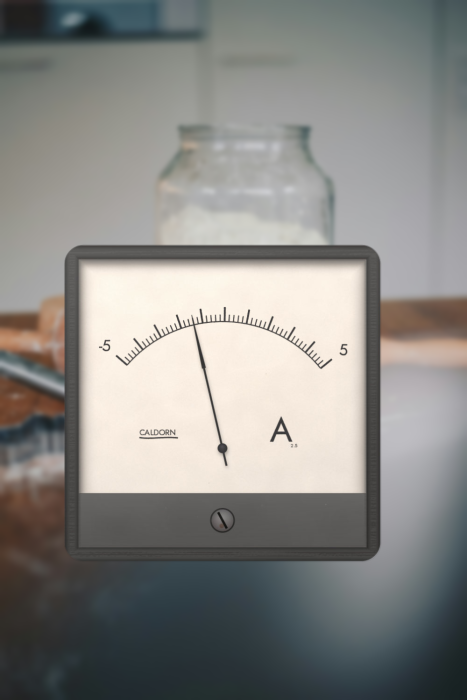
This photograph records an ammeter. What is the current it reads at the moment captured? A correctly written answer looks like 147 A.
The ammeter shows -1.4 A
